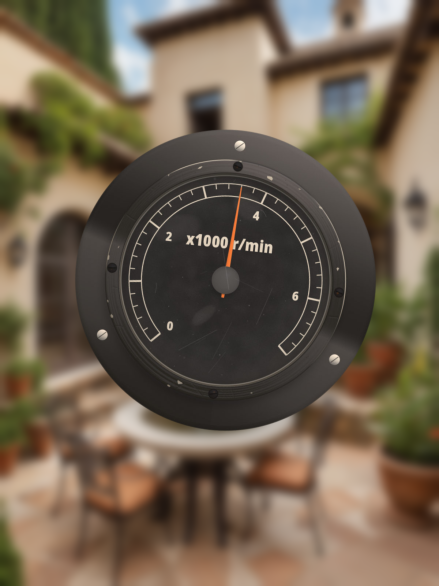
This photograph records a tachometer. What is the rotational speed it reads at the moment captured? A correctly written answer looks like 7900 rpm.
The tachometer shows 3600 rpm
